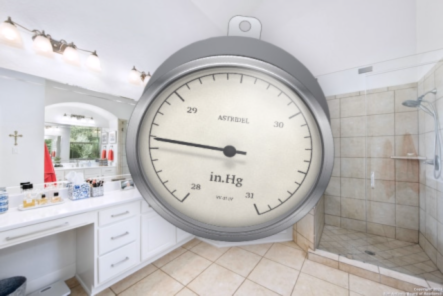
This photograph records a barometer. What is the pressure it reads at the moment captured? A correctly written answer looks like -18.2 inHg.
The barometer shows 28.6 inHg
